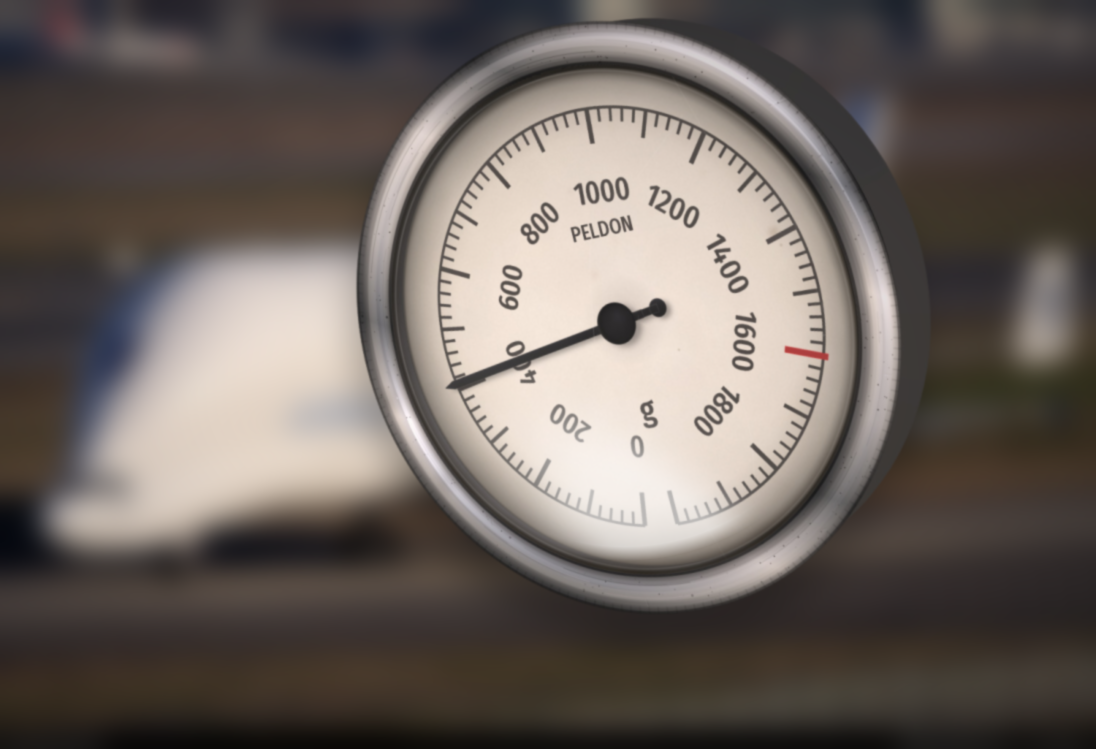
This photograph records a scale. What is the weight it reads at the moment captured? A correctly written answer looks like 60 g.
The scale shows 410 g
